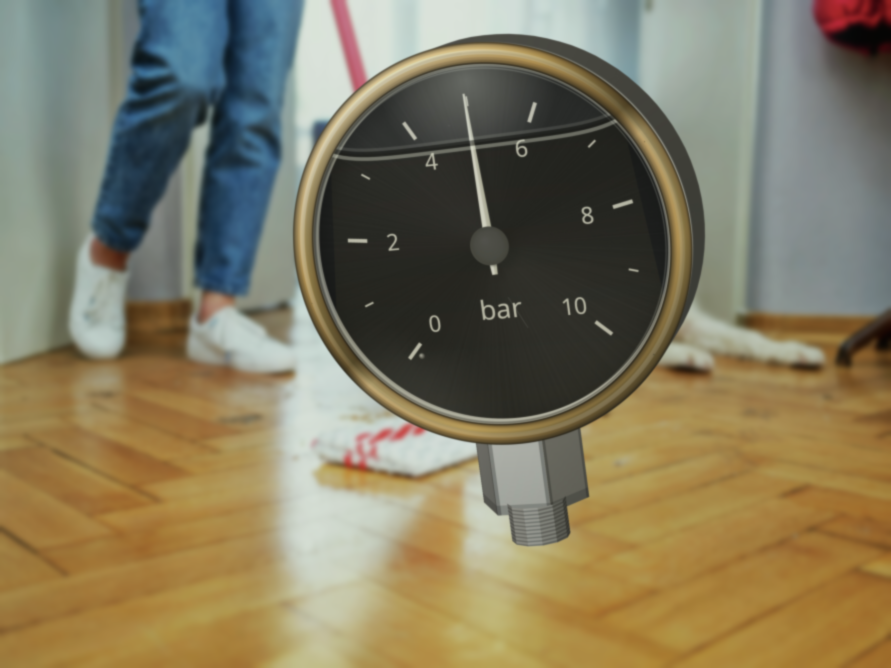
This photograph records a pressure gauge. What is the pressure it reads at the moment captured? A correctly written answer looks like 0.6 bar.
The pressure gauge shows 5 bar
